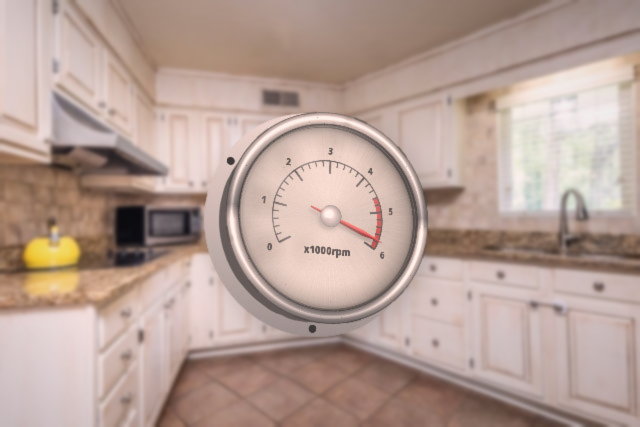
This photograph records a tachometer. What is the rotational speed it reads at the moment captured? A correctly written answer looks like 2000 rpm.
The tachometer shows 5800 rpm
